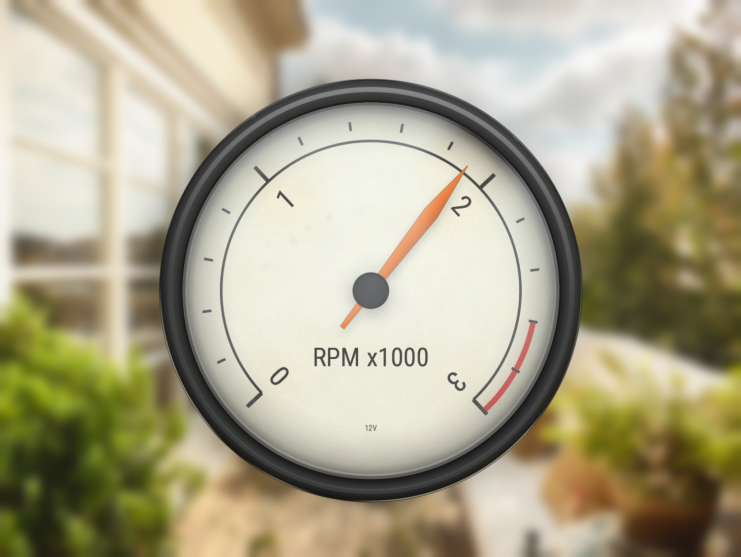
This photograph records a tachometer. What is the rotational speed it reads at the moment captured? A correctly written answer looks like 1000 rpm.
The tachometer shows 1900 rpm
